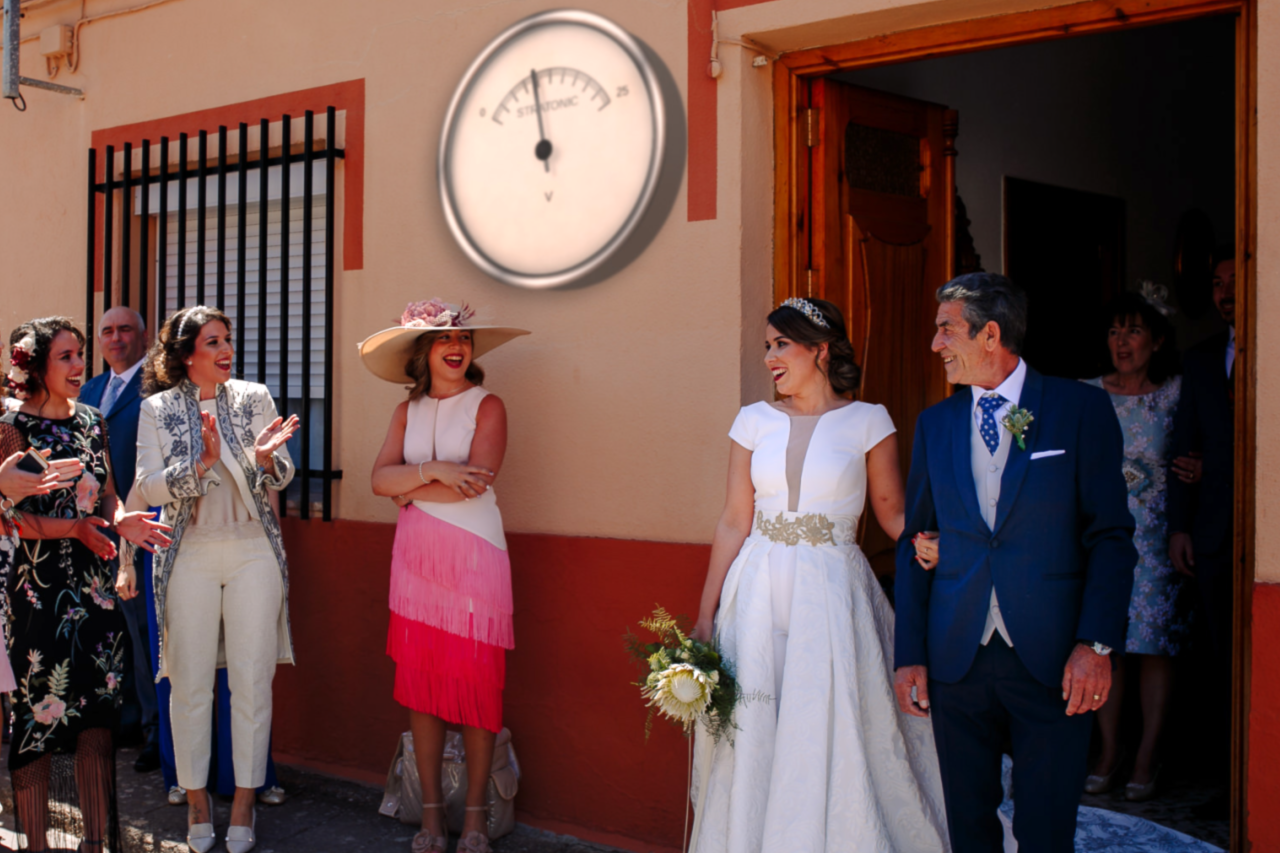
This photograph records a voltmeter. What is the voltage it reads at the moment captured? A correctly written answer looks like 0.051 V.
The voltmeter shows 10 V
